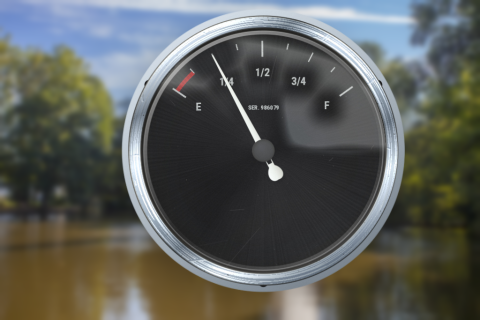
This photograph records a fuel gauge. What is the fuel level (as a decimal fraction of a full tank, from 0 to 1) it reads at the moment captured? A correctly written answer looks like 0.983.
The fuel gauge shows 0.25
